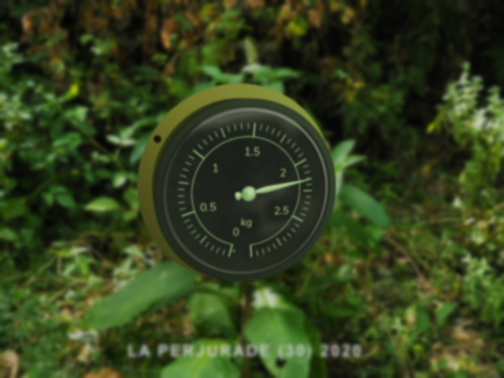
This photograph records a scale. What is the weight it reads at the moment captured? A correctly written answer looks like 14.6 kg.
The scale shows 2.15 kg
